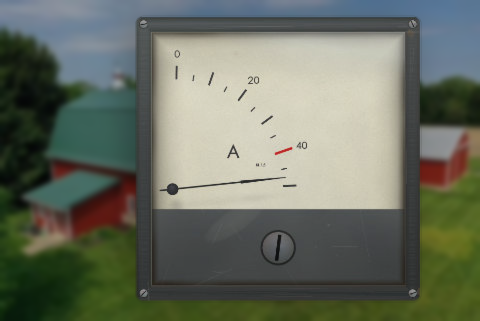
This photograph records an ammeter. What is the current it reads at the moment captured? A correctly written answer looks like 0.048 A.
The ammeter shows 47.5 A
